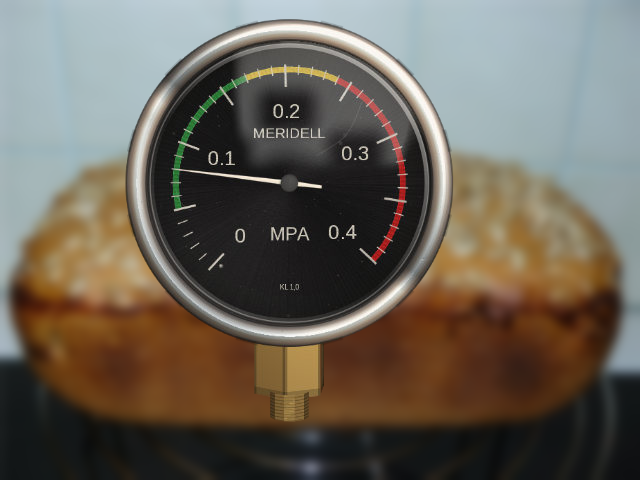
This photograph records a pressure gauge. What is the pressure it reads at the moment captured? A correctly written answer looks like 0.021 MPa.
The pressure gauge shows 0.08 MPa
